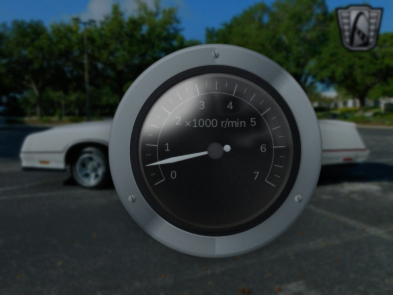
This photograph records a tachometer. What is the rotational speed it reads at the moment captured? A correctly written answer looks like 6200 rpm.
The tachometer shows 500 rpm
